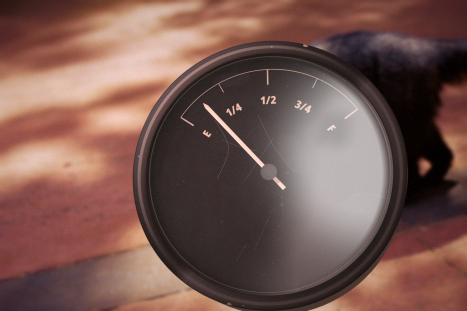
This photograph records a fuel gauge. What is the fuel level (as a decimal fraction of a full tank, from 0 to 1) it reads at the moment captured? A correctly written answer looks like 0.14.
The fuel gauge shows 0.125
